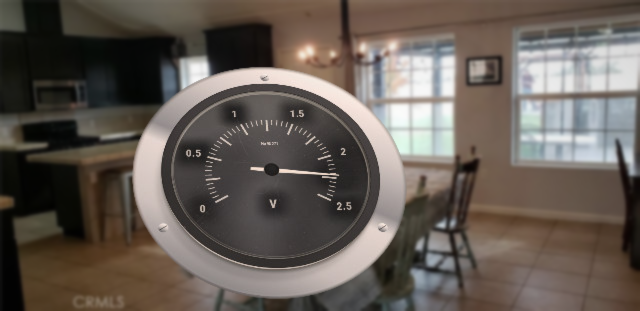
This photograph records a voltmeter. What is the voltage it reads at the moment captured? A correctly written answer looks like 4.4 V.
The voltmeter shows 2.25 V
